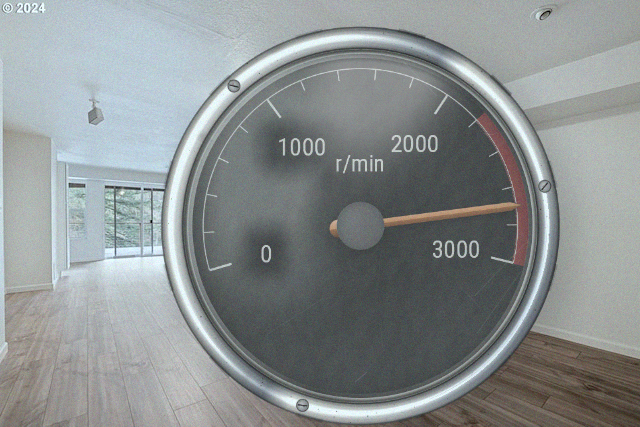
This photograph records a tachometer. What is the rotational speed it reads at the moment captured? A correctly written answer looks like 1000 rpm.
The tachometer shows 2700 rpm
